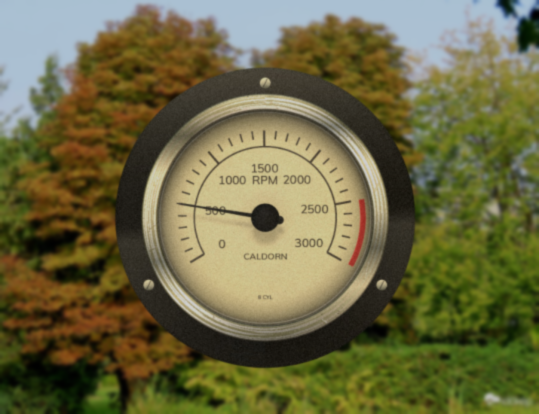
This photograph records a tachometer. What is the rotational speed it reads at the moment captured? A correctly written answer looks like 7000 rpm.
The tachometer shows 500 rpm
